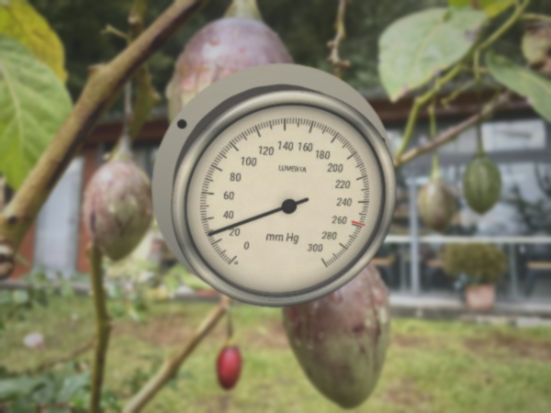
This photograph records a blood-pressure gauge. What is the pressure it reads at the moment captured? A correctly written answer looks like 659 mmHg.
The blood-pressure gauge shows 30 mmHg
